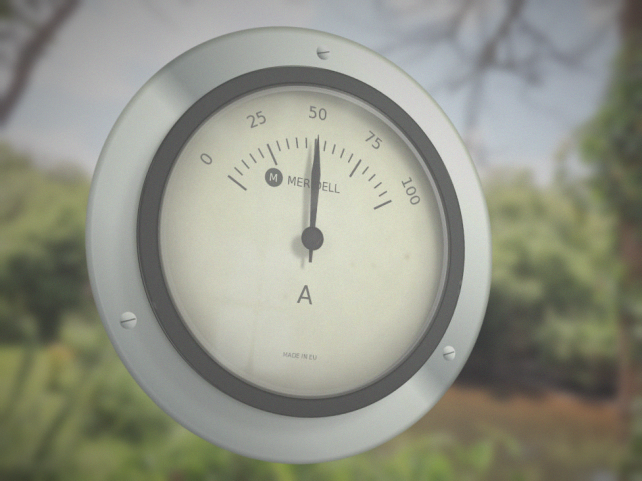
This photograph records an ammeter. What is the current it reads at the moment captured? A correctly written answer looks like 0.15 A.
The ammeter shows 50 A
